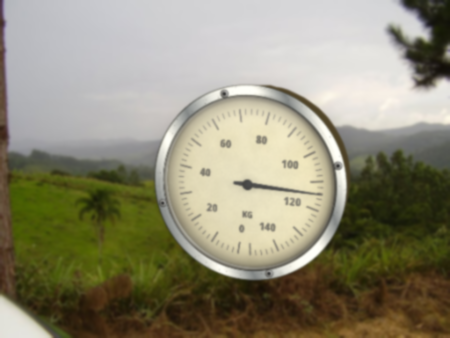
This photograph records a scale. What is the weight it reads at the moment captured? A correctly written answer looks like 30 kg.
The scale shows 114 kg
